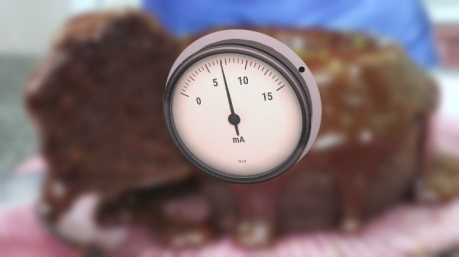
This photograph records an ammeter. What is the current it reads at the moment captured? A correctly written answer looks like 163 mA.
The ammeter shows 7 mA
